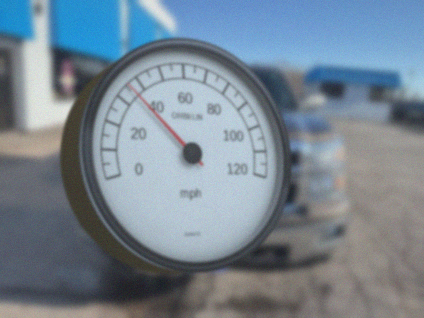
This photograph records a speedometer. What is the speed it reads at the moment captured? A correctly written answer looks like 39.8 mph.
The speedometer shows 35 mph
